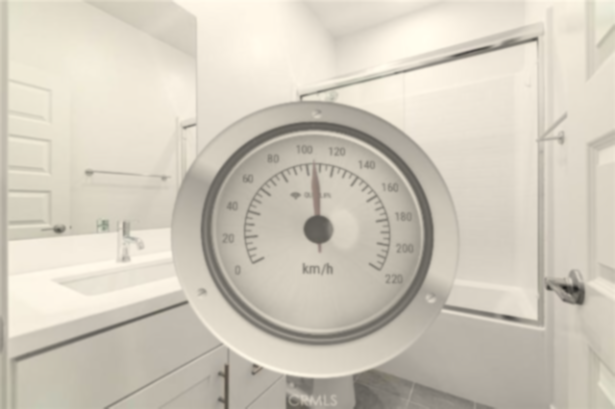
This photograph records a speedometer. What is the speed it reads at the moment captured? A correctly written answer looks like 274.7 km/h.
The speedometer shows 105 km/h
